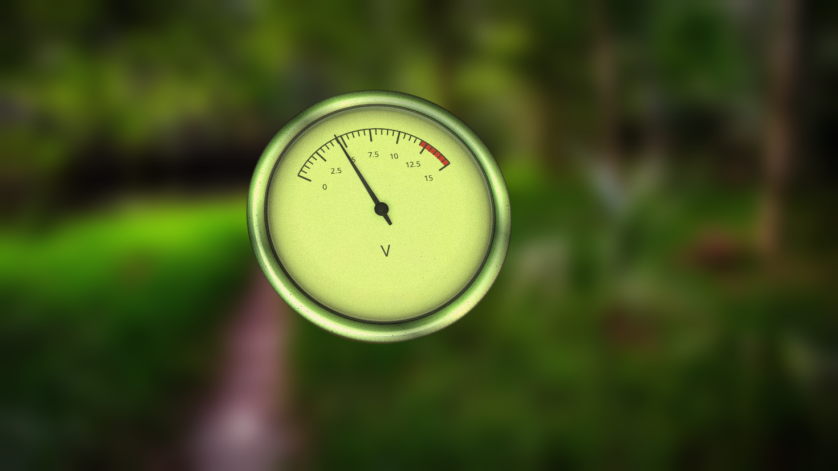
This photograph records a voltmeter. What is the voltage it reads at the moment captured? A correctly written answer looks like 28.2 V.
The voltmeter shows 4.5 V
